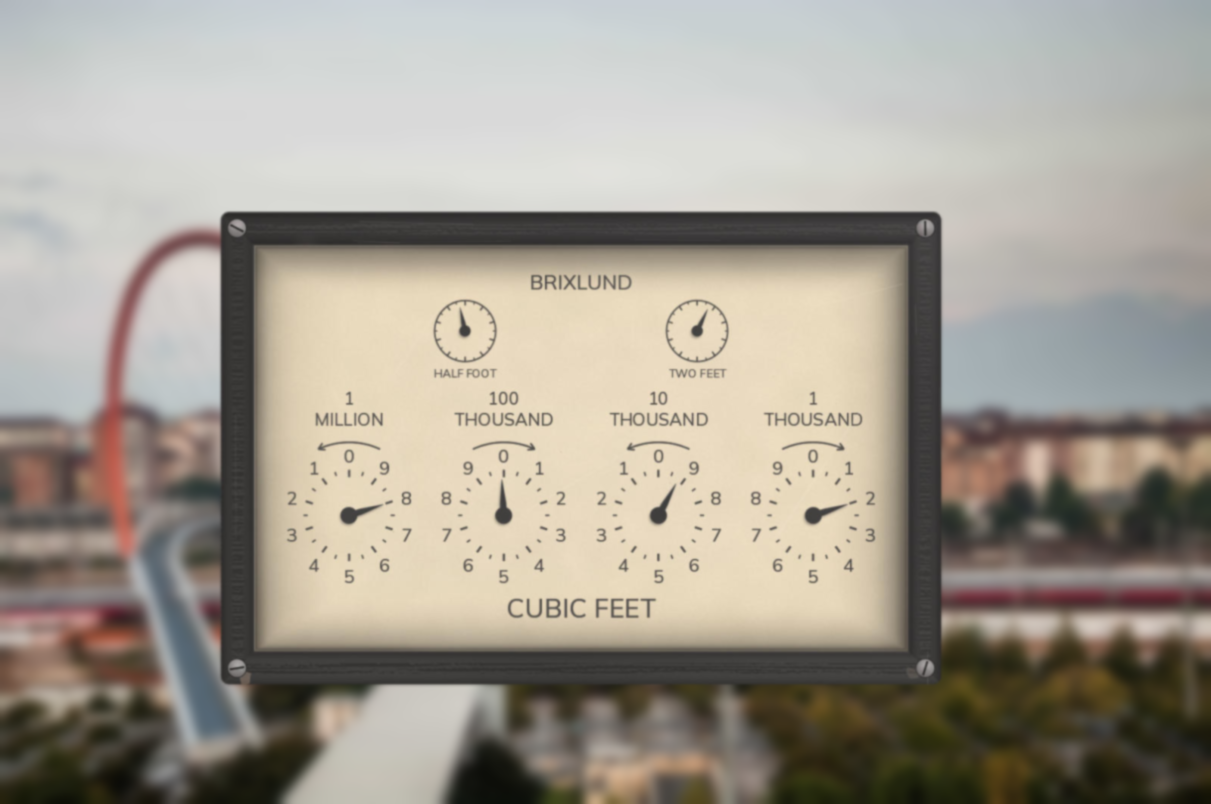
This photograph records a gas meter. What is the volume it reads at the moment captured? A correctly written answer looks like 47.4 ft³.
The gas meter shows 799200 ft³
